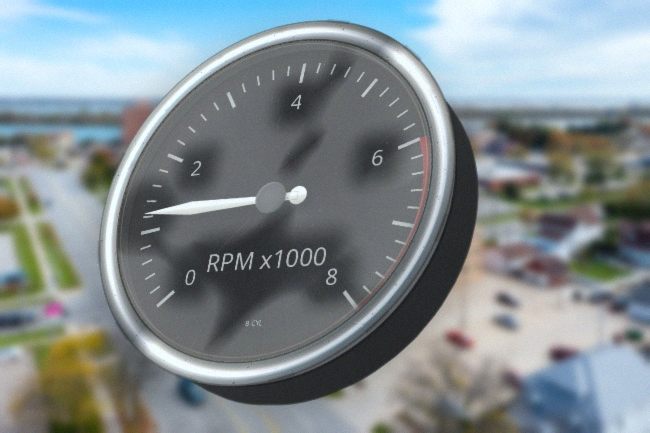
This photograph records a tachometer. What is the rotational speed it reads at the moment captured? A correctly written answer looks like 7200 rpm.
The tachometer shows 1200 rpm
